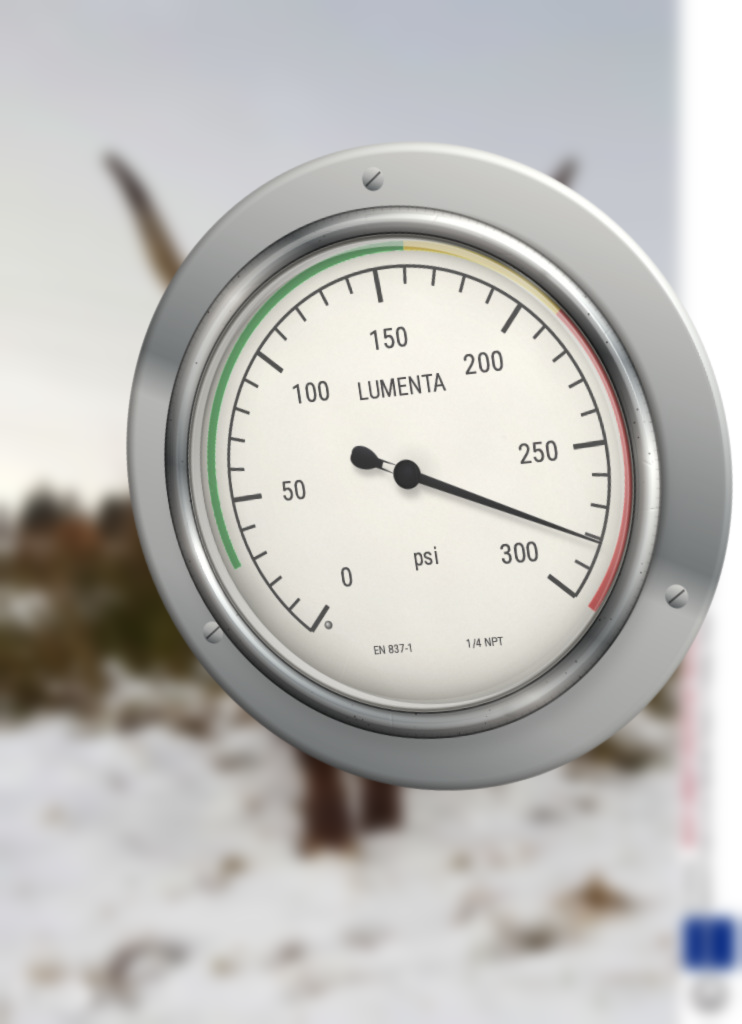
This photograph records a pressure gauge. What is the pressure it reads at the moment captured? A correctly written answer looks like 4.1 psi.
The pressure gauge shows 280 psi
